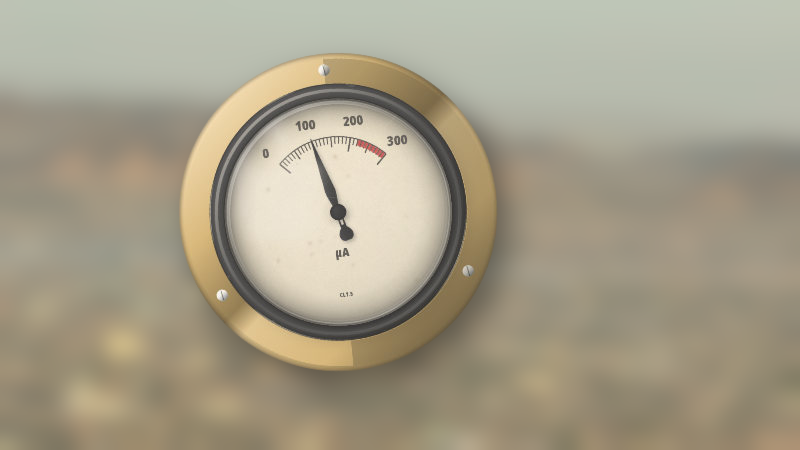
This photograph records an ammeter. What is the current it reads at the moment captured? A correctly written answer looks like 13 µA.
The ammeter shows 100 µA
